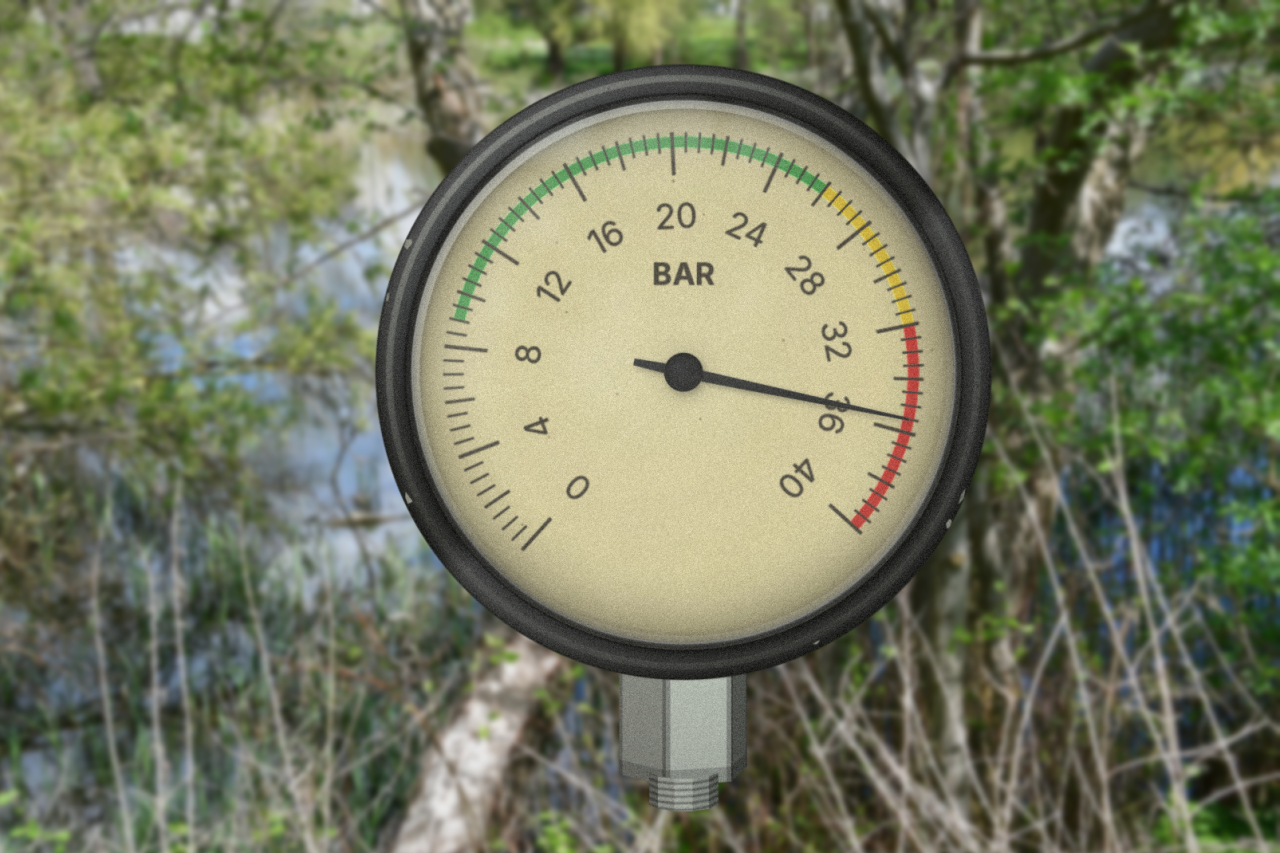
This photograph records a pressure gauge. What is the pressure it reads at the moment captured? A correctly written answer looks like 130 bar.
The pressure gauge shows 35.5 bar
